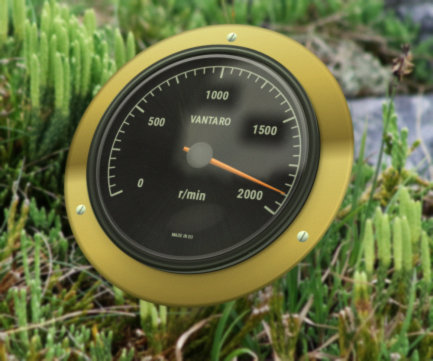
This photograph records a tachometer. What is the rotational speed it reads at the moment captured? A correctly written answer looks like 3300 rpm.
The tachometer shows 1900 rpm
